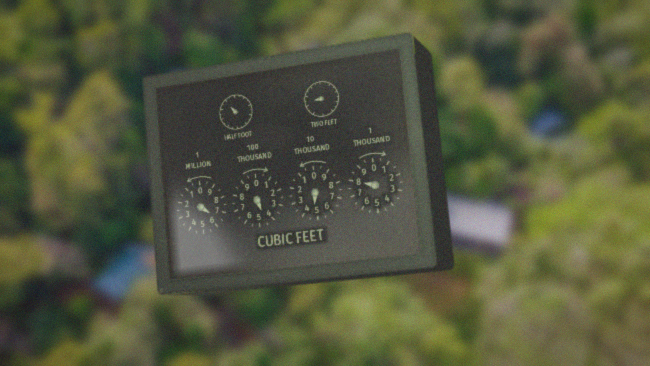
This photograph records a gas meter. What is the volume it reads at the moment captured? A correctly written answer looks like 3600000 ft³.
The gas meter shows 644800 ft³
